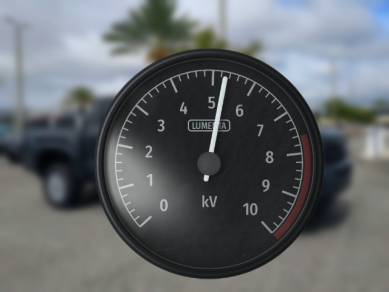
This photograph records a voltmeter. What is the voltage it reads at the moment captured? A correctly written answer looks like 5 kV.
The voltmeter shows 5.3 kV
